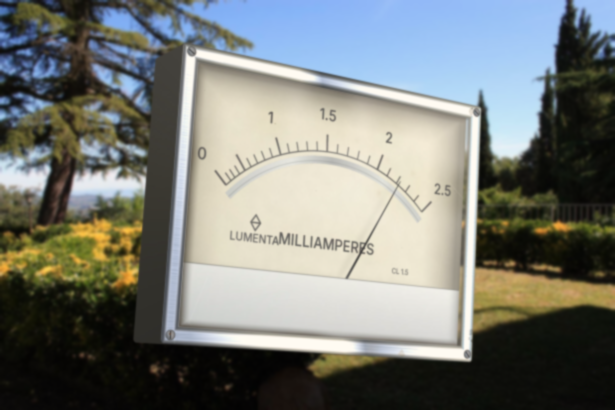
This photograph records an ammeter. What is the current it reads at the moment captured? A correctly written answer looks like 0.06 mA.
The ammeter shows 2.2 mA
